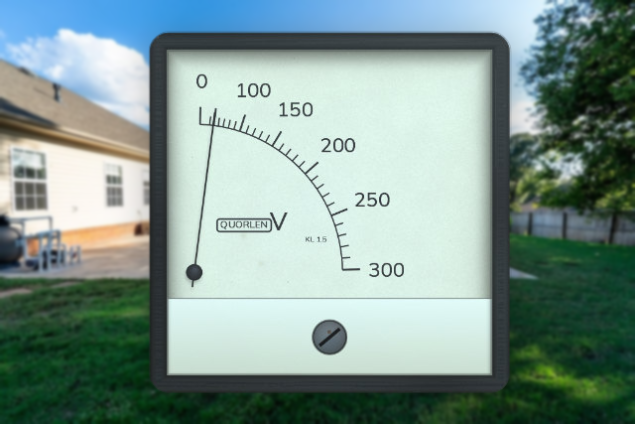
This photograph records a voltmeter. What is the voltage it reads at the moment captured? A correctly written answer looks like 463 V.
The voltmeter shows 50 V
